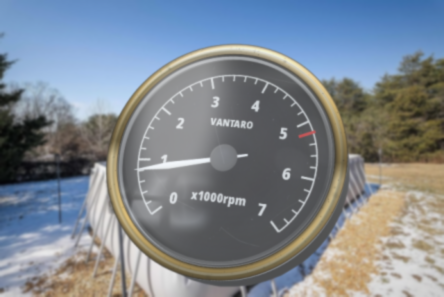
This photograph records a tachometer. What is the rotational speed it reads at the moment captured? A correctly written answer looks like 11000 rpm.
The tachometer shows 800 rpm
